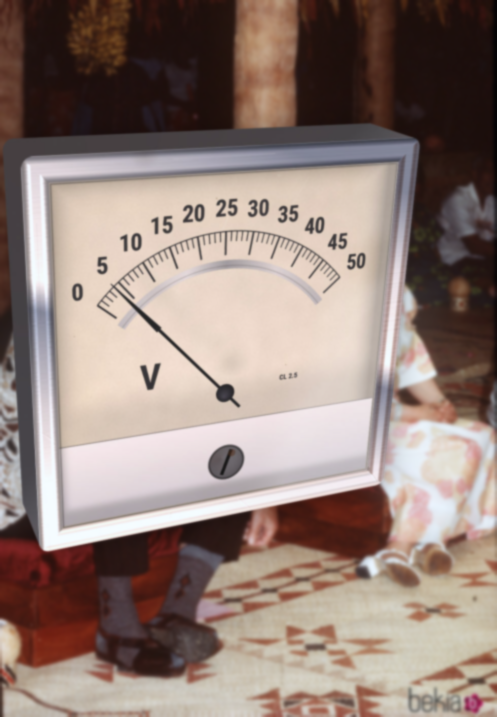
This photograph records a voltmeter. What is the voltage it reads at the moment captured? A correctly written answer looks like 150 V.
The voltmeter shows 4 V
